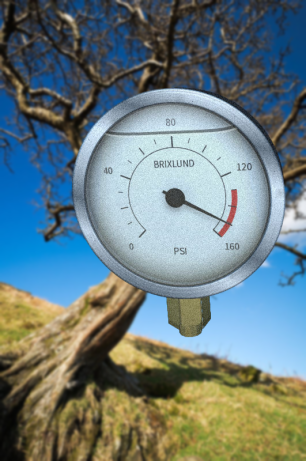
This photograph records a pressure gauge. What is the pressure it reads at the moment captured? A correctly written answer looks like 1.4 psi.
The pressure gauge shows 150 psi
